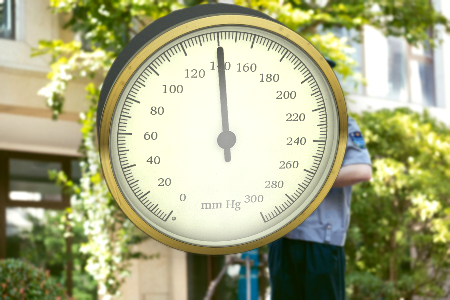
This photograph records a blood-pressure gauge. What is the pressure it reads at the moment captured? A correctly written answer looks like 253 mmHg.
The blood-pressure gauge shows 140 mmHg
